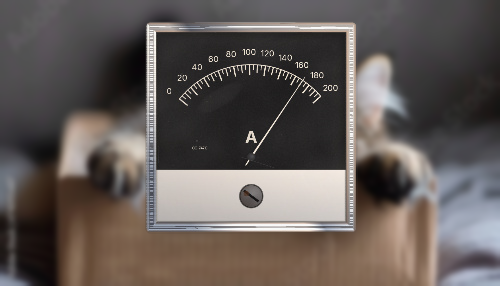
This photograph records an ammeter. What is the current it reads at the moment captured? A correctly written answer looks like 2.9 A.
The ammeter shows 170 A
